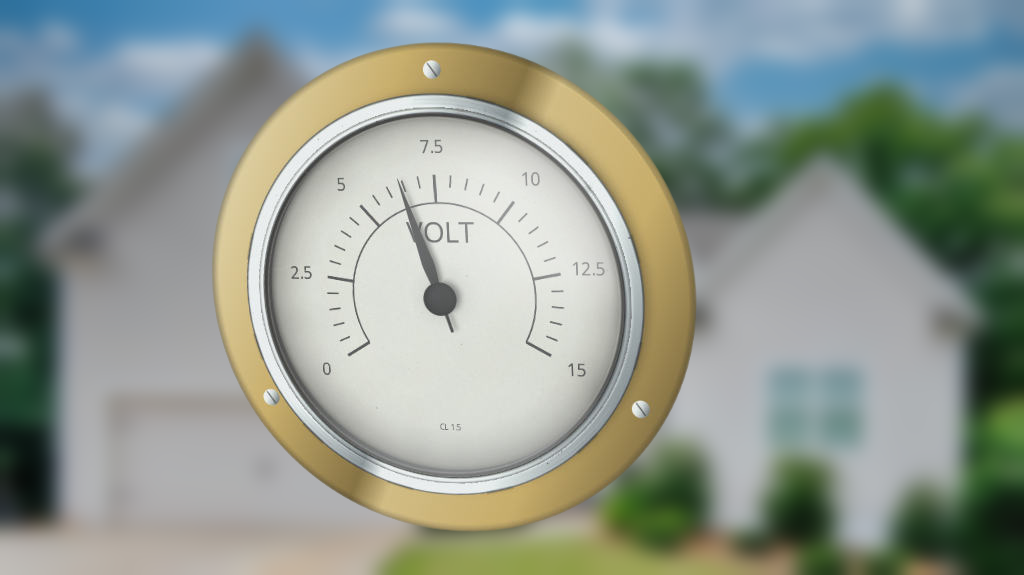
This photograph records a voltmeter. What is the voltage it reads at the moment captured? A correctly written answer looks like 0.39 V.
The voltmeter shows 6.5 V
